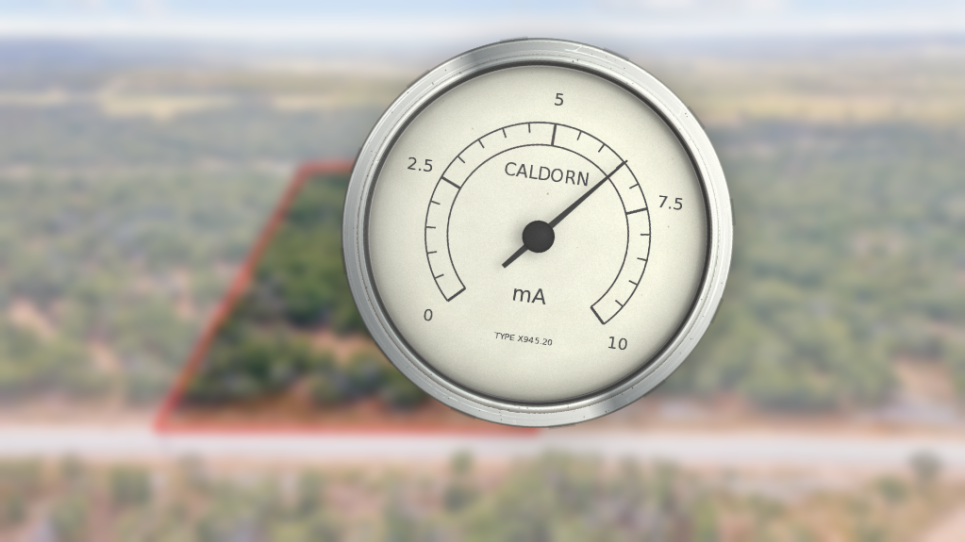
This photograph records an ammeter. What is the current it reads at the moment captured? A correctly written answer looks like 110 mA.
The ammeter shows 6.5 mA
